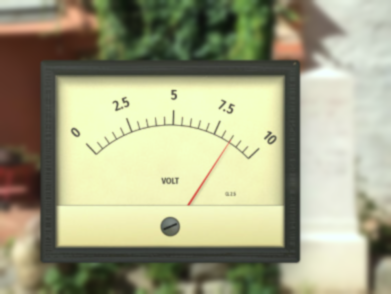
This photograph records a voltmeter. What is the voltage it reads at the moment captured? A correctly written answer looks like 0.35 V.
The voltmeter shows 8.5 V
